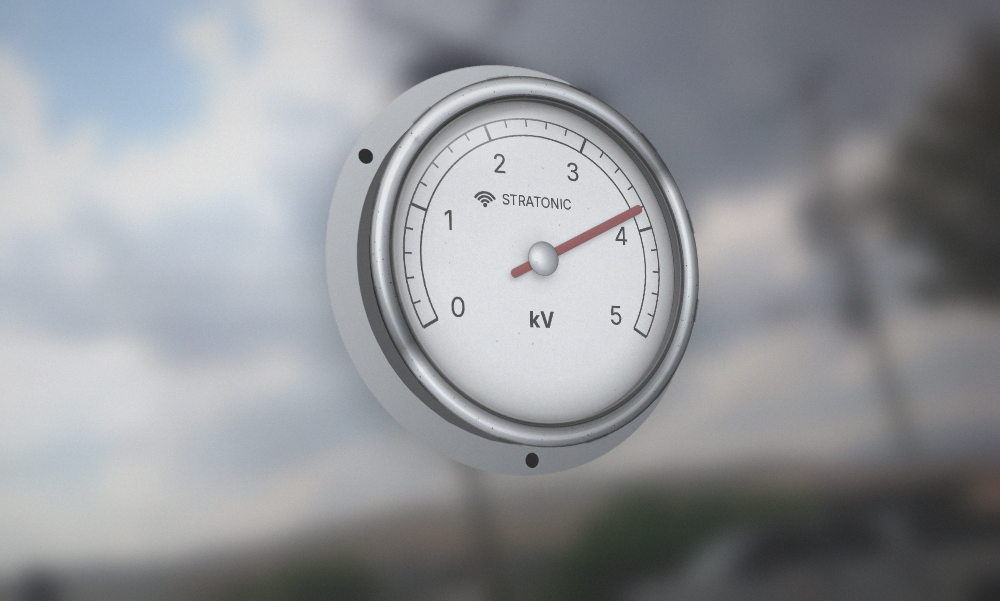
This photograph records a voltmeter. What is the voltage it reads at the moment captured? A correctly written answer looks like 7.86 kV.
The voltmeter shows 3.8 kV
